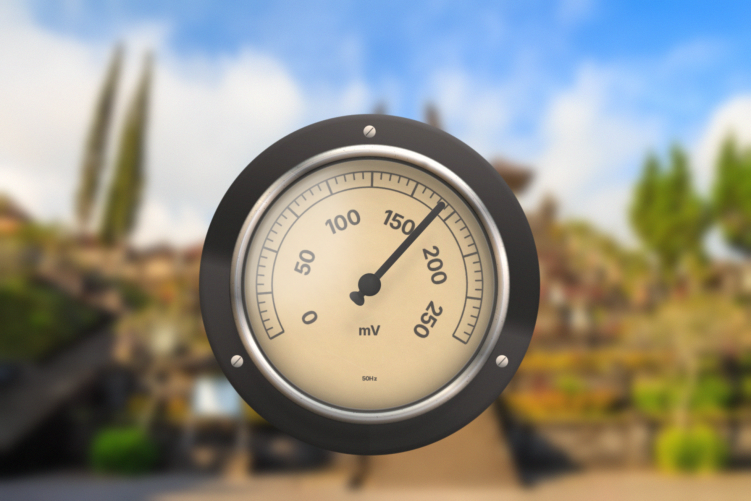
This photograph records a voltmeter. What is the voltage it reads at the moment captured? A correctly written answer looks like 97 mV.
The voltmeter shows 167.5 mV
